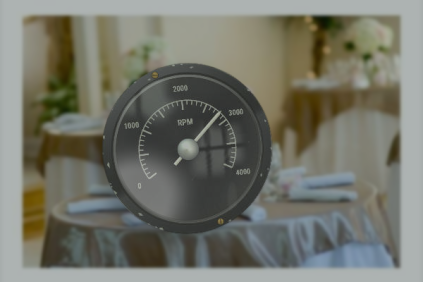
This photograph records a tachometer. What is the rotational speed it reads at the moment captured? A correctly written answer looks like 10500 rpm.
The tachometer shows 2800 rpm
